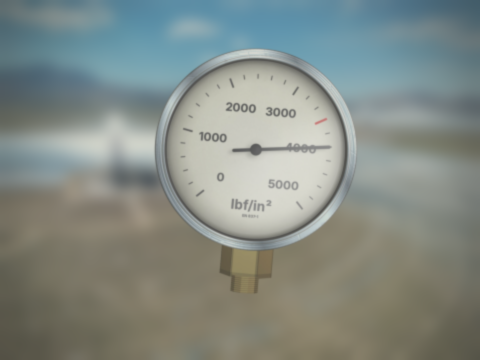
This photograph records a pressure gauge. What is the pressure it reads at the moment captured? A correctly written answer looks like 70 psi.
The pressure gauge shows 4000 psi
